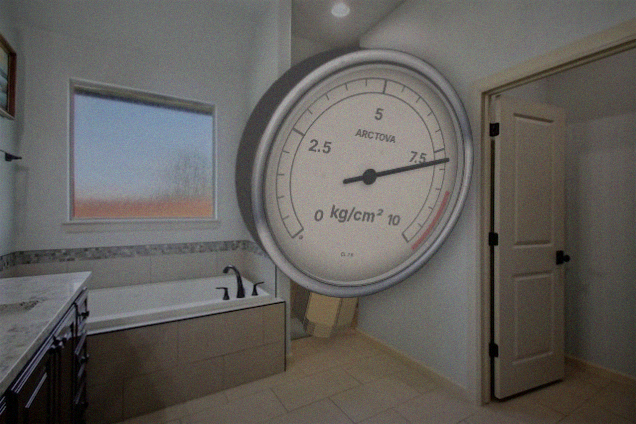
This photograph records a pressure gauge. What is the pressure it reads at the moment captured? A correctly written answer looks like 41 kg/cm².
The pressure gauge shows 7.75 kg/cm²
